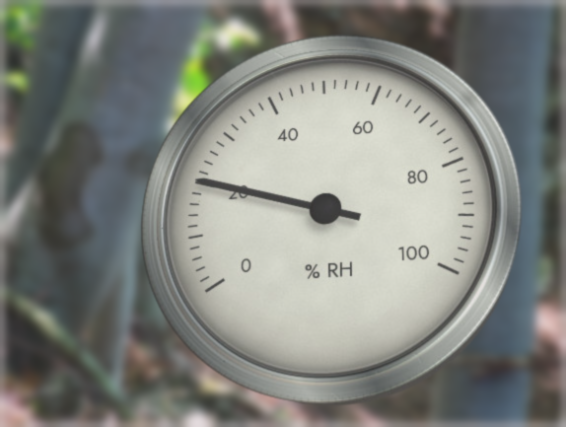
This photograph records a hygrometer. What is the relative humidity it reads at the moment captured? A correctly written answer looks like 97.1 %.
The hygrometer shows 20 %
